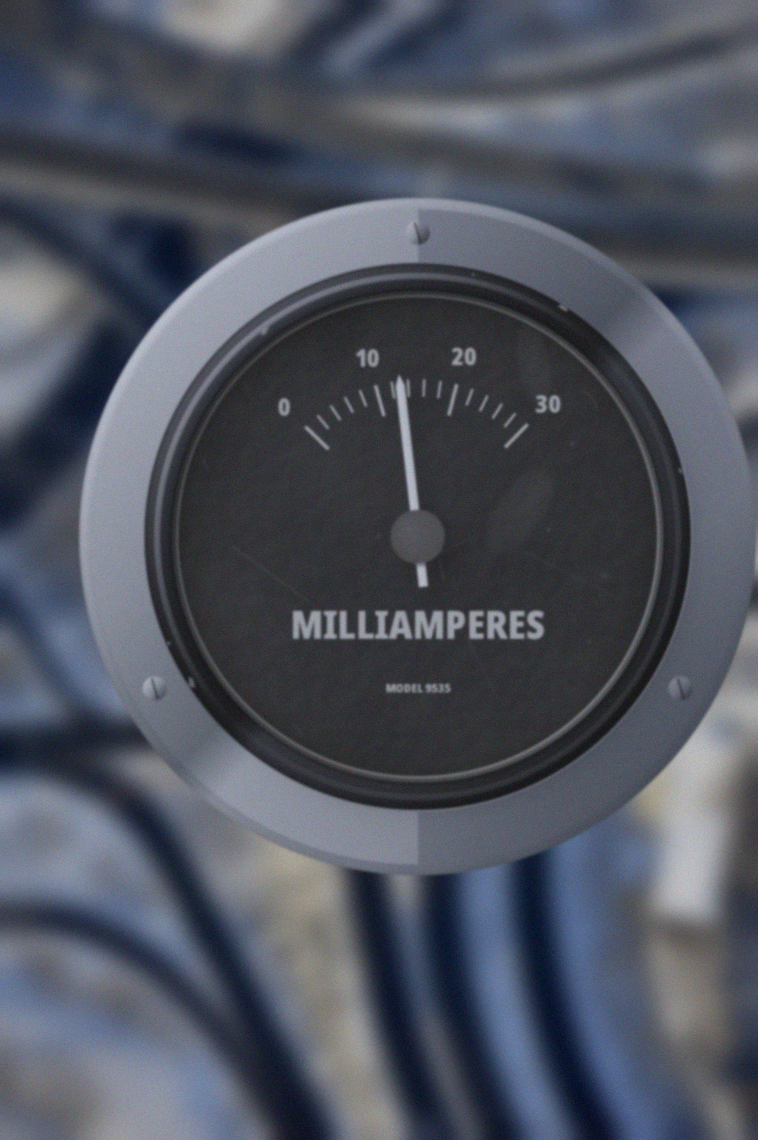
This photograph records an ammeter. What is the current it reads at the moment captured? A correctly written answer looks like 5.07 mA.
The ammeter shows 13 mA
